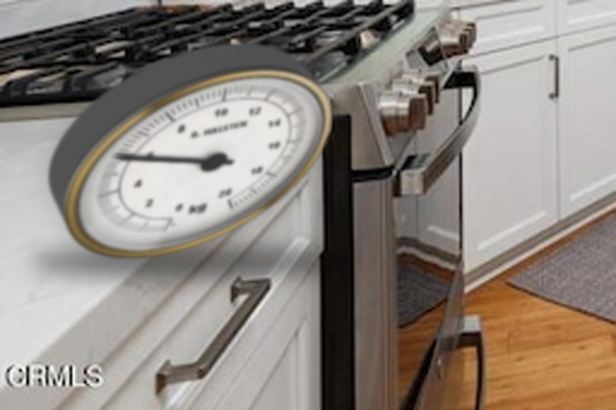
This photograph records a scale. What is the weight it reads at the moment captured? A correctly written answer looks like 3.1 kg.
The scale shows 6 kg
